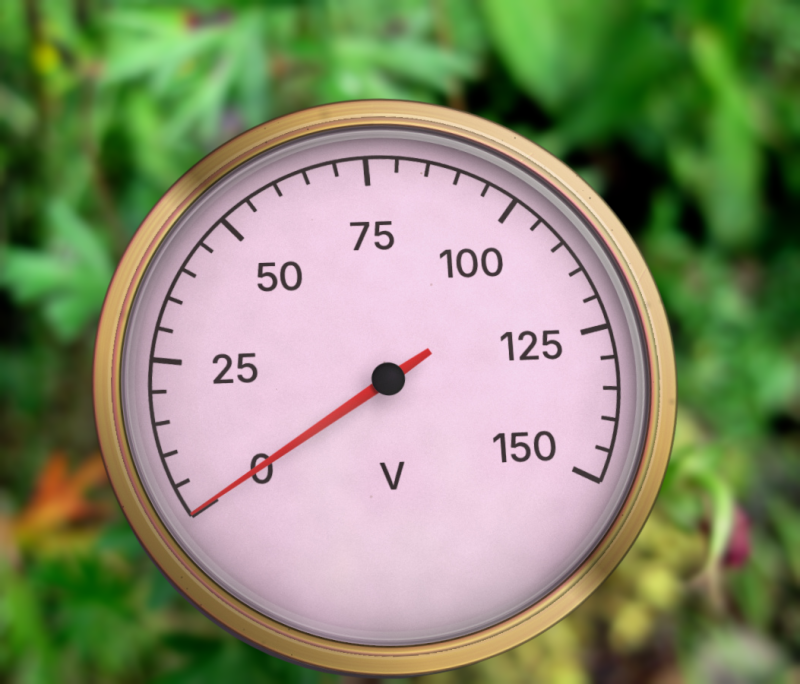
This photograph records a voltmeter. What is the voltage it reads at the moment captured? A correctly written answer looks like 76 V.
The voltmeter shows 0 V
